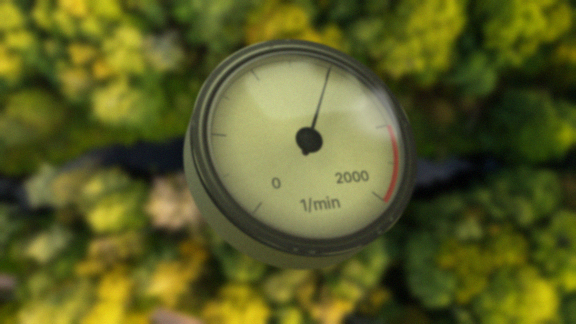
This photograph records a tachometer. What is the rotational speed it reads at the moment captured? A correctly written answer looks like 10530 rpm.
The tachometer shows 1200 rpm
